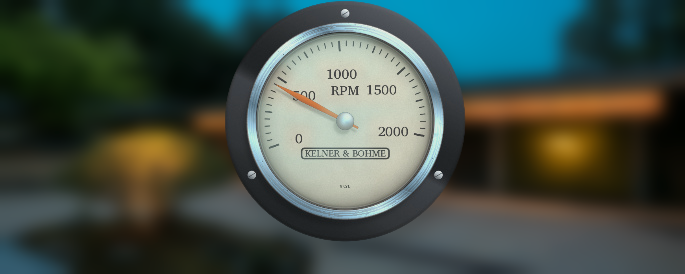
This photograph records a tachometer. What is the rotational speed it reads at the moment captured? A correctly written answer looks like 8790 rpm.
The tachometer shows 450 rpm
